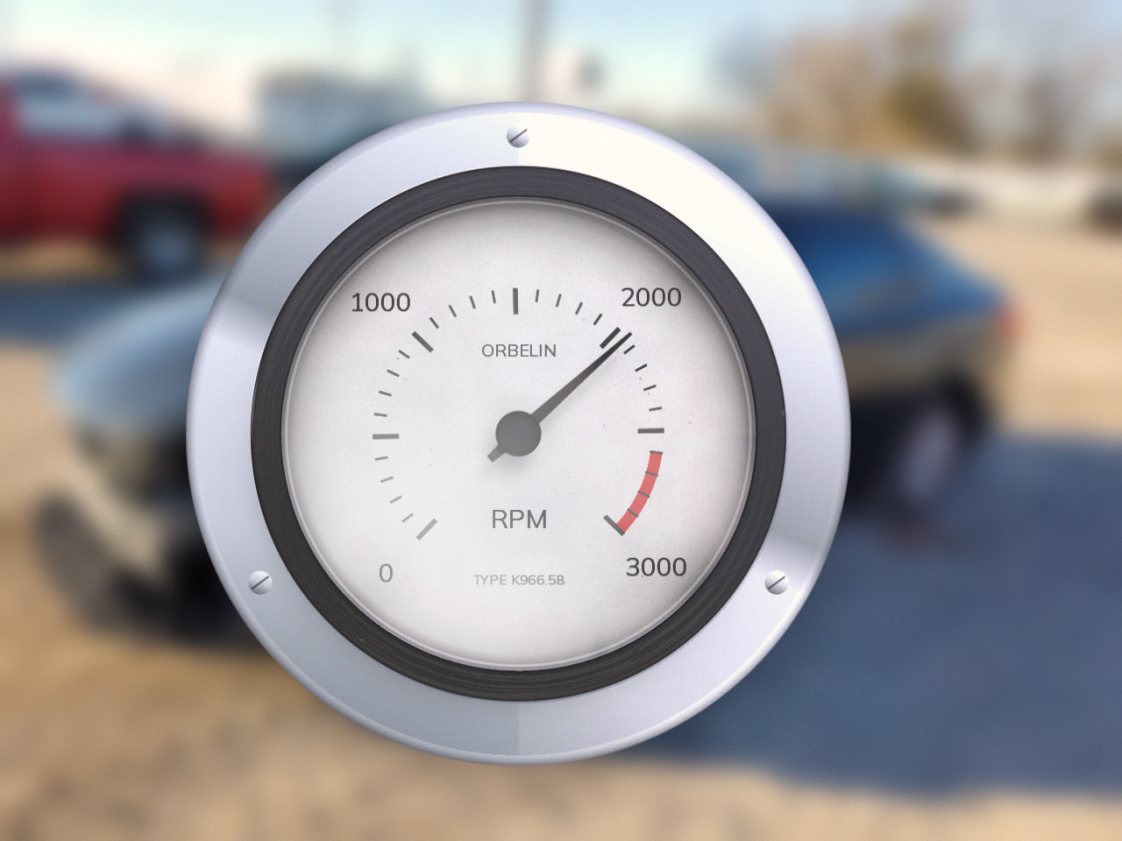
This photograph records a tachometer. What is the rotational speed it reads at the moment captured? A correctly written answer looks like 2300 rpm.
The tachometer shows 2050 rpm
